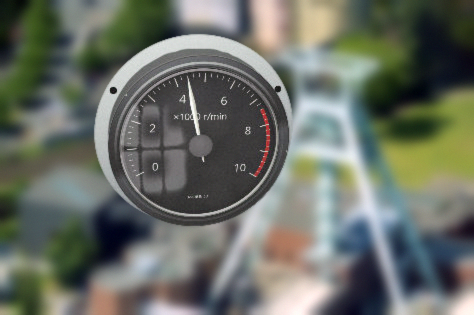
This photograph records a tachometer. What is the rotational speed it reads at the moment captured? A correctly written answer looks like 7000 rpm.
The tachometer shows 4400 rpm
